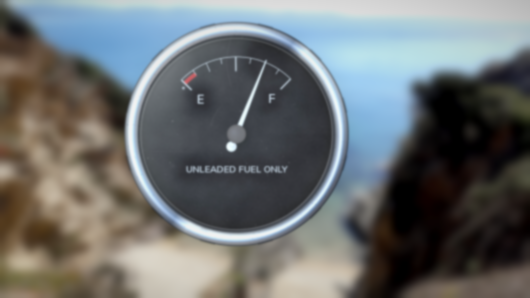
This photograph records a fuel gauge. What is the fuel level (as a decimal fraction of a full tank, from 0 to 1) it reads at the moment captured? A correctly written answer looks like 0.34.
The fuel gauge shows 0.75
